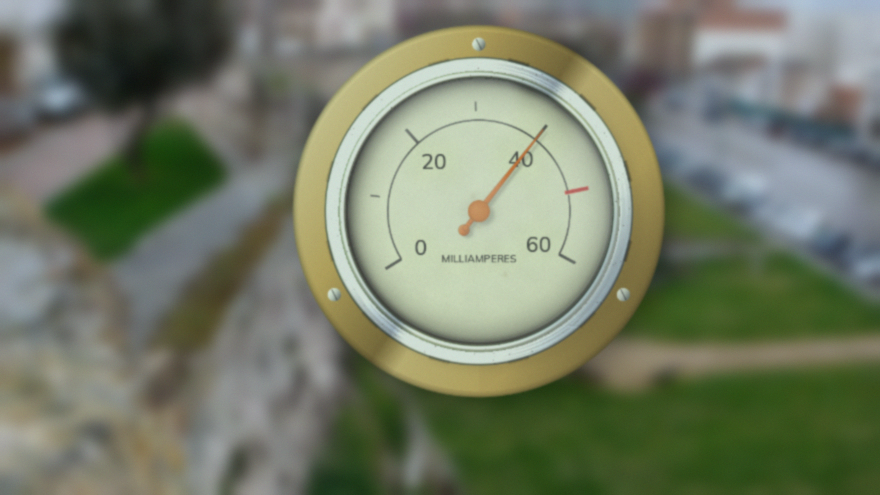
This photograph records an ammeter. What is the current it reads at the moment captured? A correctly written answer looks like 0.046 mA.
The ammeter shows 40 mA
